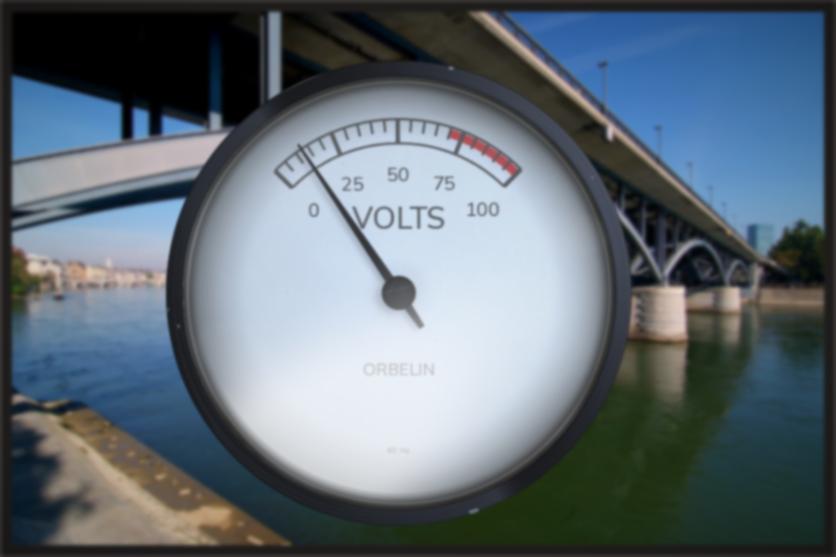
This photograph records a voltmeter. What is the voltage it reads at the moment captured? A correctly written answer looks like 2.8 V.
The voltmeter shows 12.5 V
